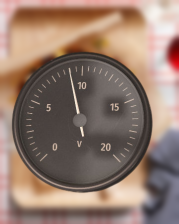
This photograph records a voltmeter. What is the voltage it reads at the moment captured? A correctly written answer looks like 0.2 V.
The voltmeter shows 9 V
